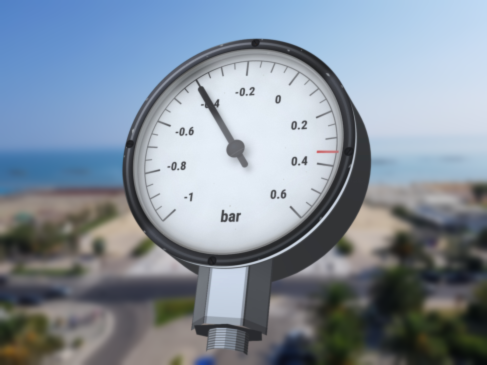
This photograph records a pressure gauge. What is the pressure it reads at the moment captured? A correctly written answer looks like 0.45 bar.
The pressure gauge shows -0.4 bar
